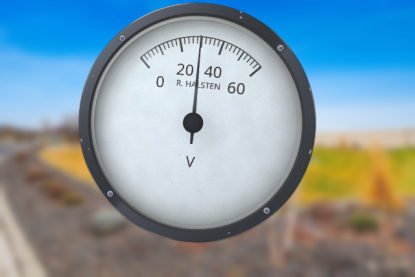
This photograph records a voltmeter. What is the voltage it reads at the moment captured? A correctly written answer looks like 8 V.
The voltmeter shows 30 V
